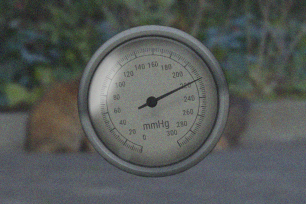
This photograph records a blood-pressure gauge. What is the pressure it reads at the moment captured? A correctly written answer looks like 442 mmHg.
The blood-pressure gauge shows 220 mmHg
